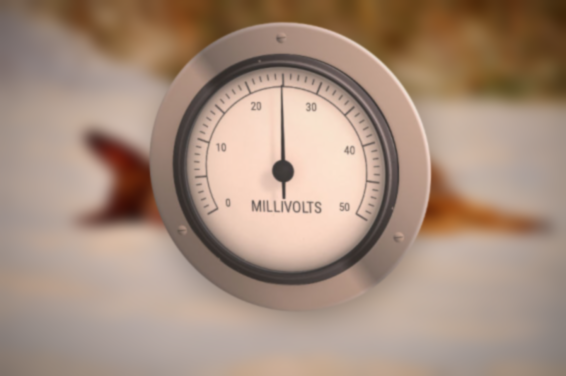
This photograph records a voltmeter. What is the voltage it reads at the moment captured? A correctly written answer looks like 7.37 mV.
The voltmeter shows 25 mV
